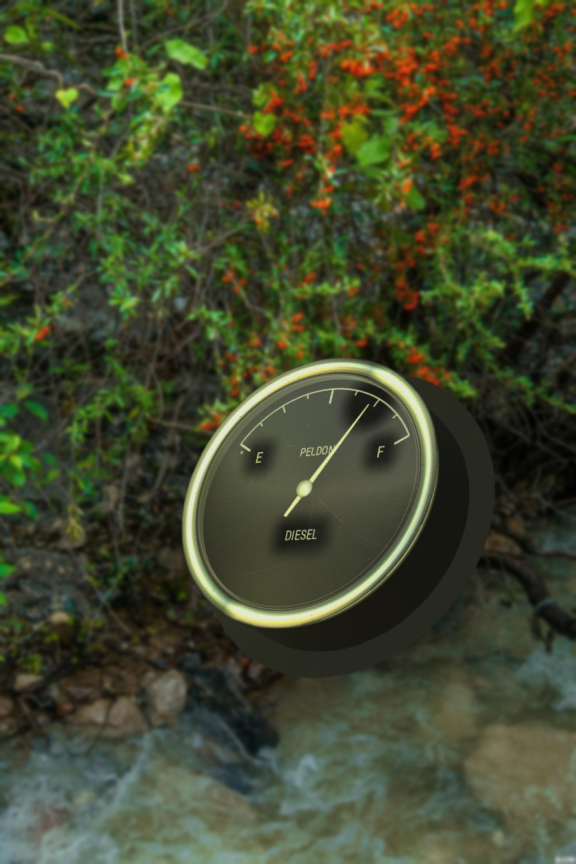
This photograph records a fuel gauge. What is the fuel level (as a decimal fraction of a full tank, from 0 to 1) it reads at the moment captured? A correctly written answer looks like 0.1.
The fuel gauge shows 0.75
